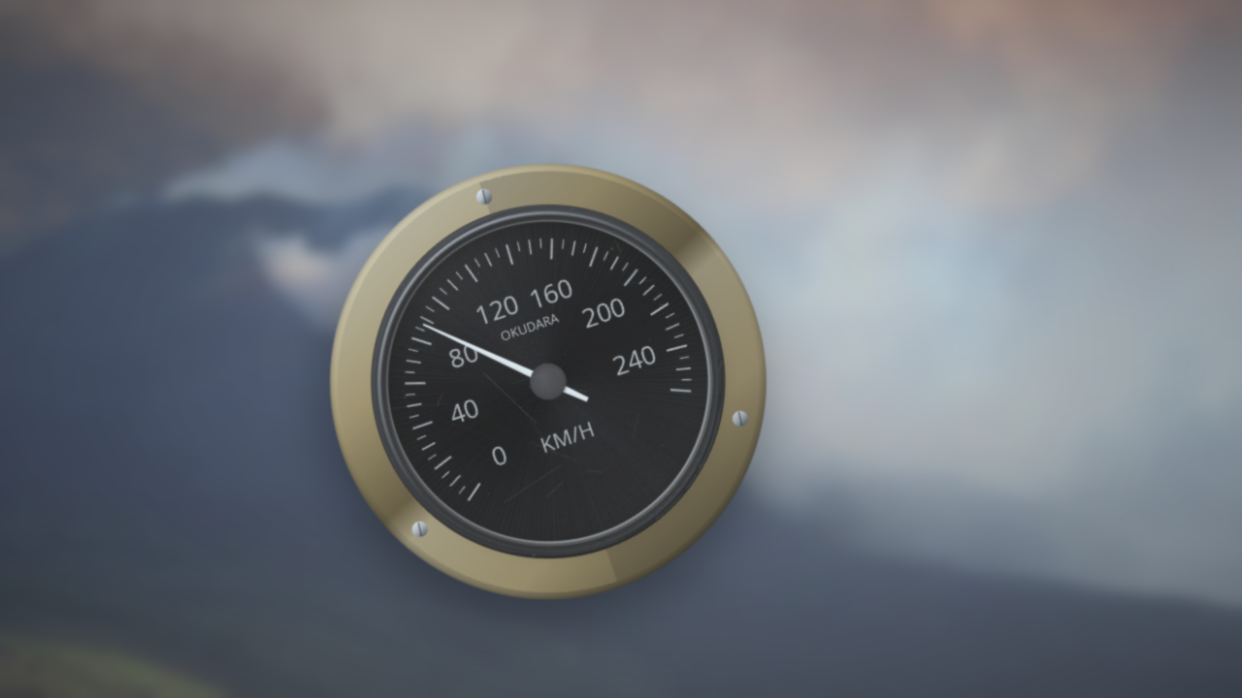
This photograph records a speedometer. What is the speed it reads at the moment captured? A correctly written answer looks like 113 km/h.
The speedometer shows 87.5 km/h
